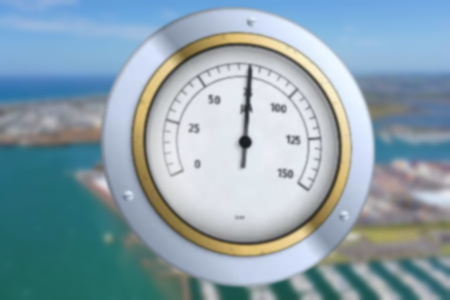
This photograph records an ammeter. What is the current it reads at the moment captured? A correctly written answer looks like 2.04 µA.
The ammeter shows 75 µA
